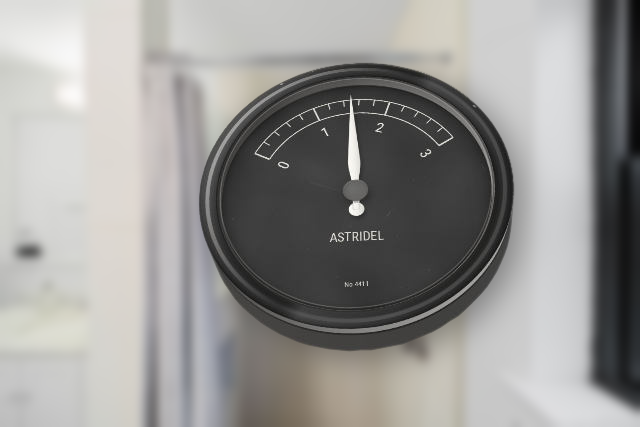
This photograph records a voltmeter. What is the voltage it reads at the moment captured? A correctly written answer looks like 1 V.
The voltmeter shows 1.5 V
